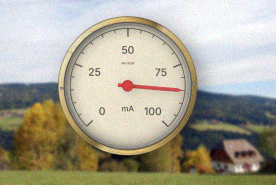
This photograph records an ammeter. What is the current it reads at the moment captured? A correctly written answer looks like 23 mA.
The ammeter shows 85 mA
